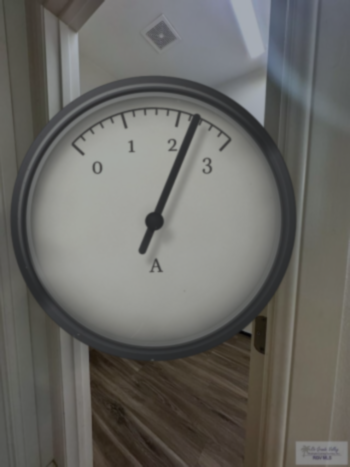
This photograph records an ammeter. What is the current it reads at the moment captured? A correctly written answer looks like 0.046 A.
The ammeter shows 2.3 A
